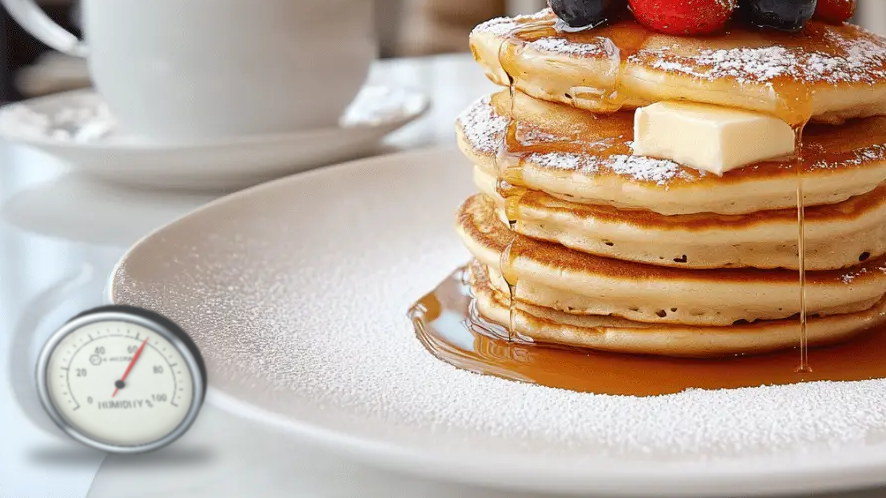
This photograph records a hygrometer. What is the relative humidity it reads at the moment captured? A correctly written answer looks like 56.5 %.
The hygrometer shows 64 %
